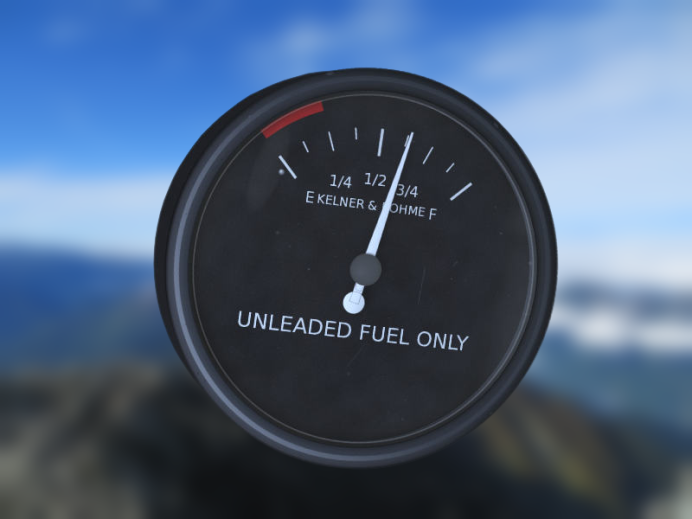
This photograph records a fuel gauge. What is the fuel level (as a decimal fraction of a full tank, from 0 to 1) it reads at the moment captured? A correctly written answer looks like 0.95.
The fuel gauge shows 0.625
